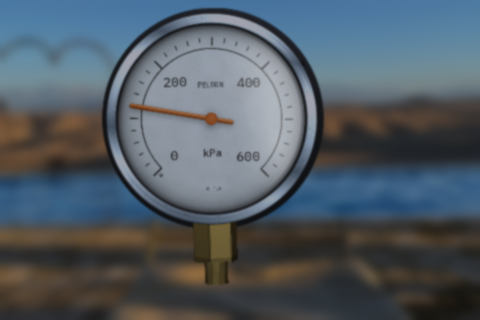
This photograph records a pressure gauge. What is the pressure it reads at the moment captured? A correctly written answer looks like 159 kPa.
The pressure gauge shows 120 kPa
